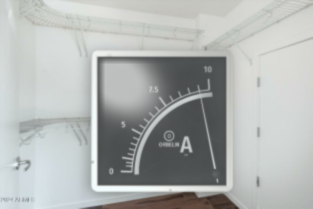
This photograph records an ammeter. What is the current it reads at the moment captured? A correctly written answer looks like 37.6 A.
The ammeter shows 9.5 A
